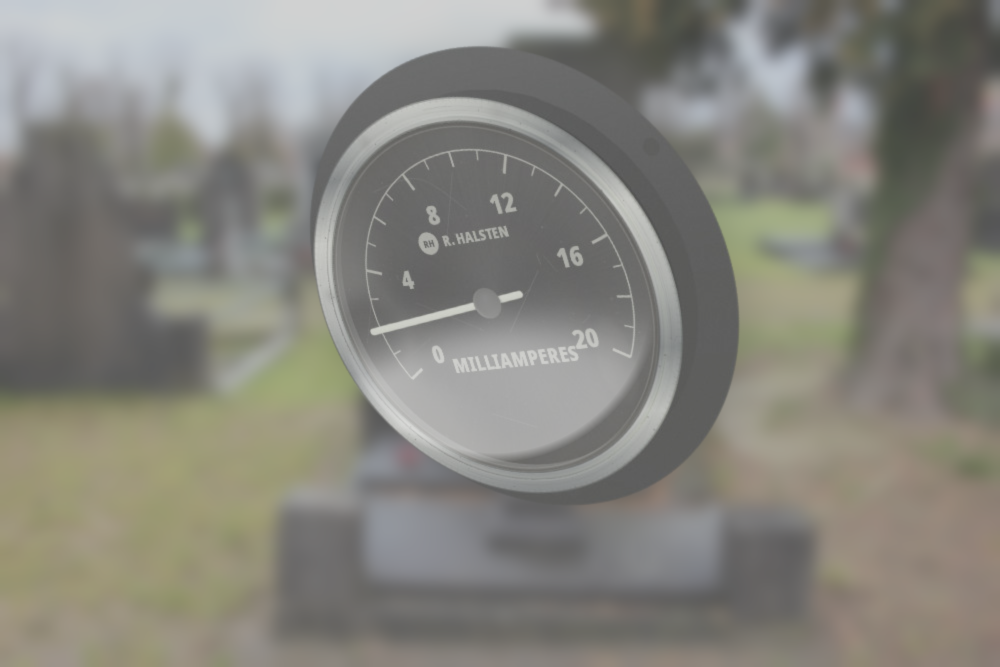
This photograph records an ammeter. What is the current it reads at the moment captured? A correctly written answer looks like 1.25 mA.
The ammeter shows 2 mA
